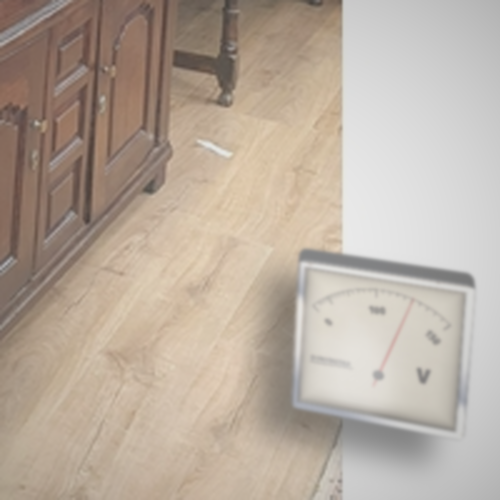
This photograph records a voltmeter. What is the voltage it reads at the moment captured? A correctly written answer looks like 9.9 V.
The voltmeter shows 125 V
